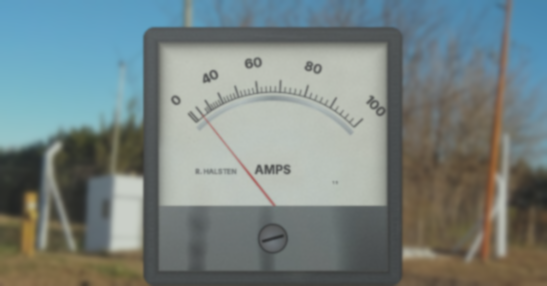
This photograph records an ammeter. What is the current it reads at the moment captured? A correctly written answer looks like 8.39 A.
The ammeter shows 20 A
